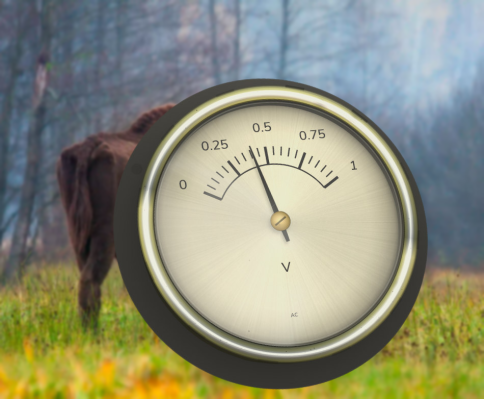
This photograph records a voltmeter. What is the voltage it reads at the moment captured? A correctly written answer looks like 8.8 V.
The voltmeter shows 0.4 V
